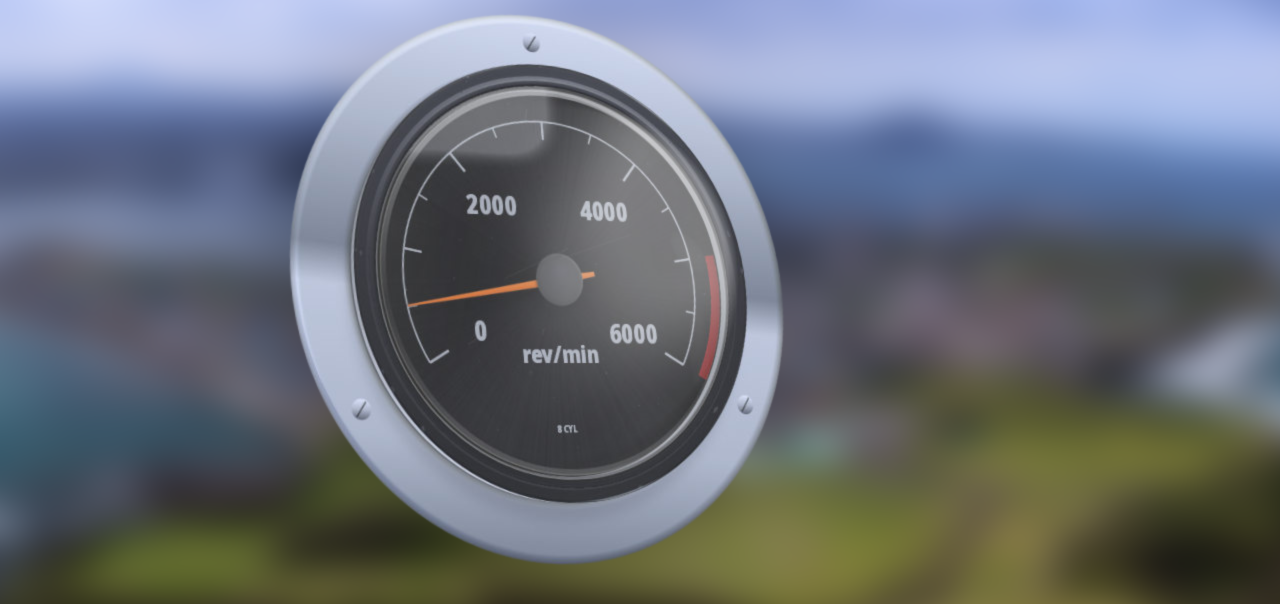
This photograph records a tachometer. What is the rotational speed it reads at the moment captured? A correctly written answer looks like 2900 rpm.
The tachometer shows 500 rpm
